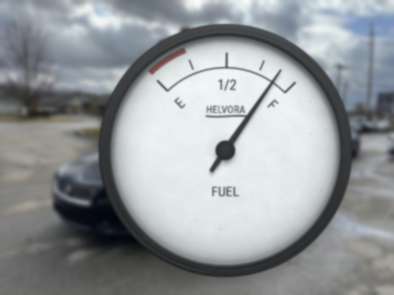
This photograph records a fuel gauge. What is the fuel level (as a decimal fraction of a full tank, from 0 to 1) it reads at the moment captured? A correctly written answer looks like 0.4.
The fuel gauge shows 0.875
